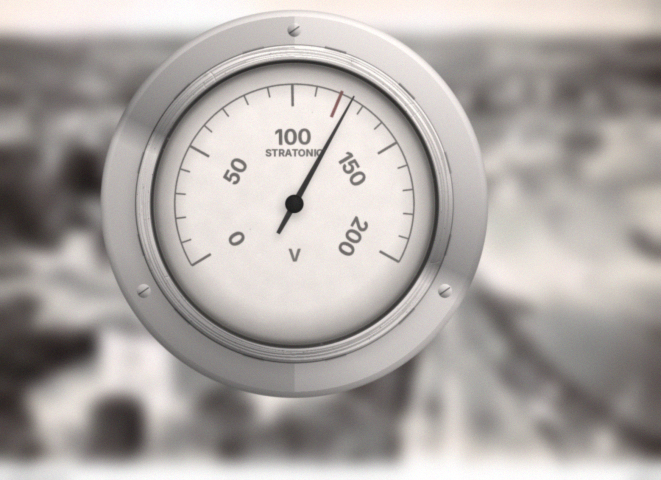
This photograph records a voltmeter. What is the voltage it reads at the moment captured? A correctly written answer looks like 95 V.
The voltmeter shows 125 V
